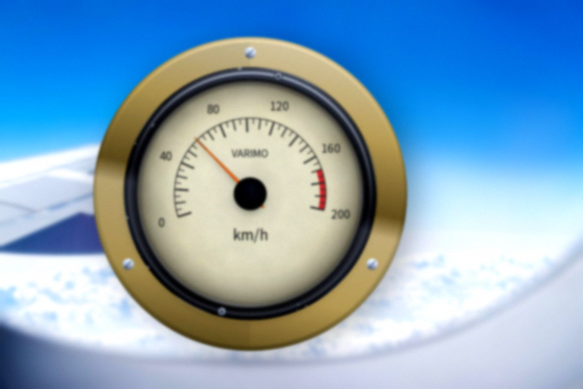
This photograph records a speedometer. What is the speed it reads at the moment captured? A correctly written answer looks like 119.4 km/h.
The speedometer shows 60 km/h
